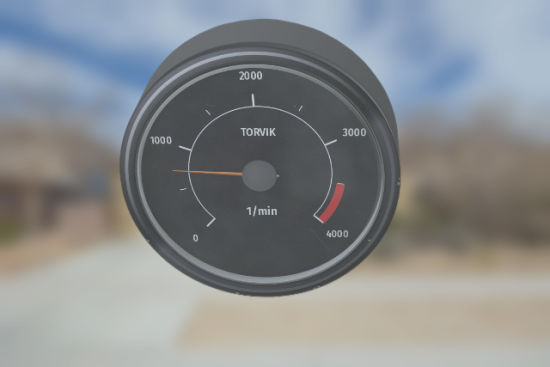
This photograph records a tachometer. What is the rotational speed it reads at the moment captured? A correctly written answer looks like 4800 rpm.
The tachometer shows 750 rpm
